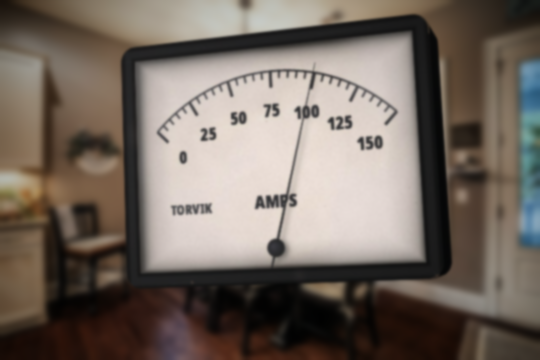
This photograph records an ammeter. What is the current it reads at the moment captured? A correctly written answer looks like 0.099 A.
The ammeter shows 100 A
